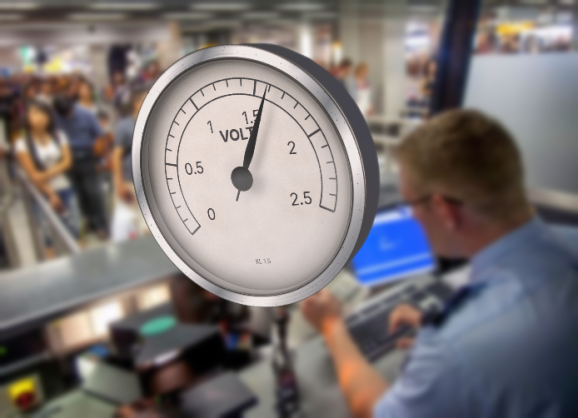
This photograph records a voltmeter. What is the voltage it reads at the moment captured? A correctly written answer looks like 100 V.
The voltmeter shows 1.6 V
